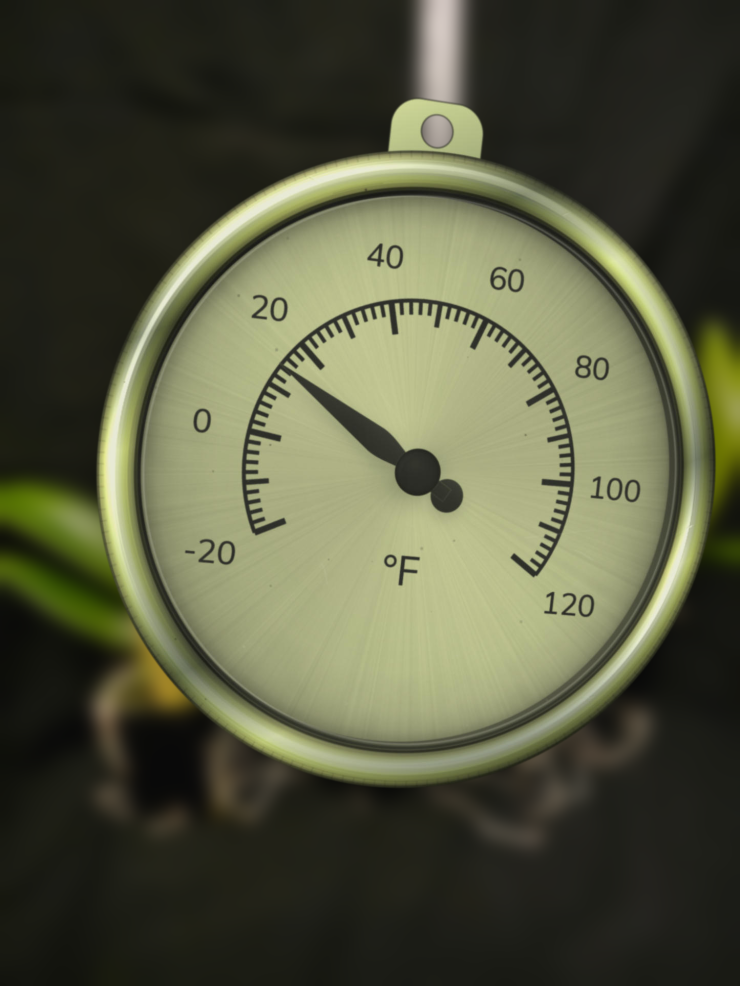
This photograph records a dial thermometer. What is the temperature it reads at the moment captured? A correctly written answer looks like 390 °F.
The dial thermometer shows 14 °F
